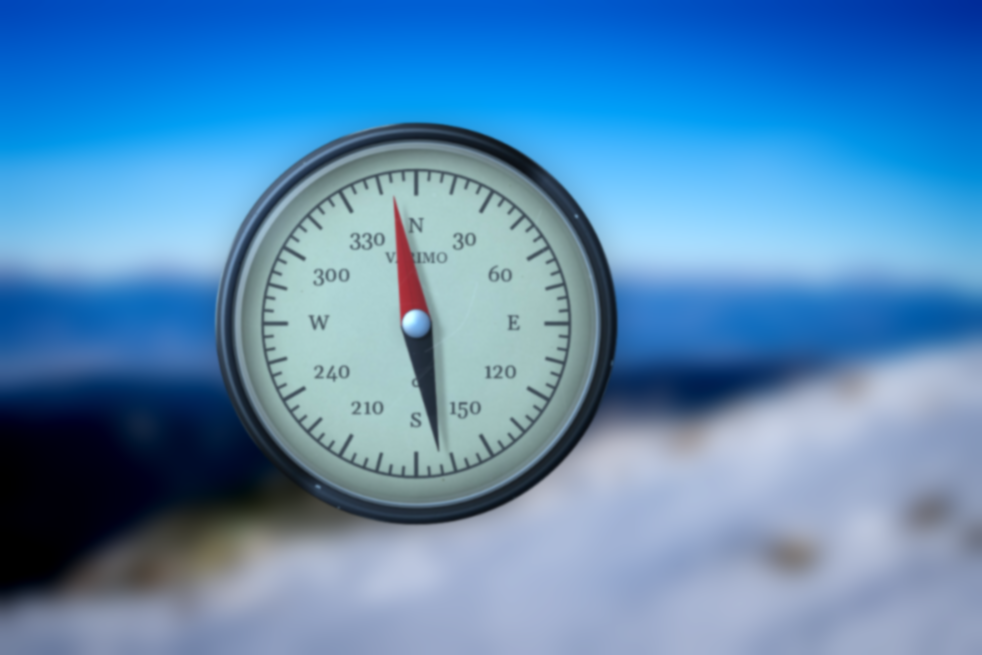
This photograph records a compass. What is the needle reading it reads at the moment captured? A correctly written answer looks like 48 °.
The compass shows 350 °
